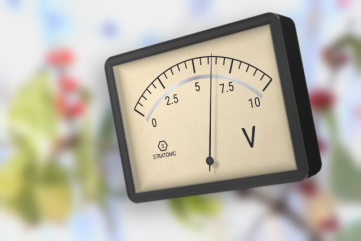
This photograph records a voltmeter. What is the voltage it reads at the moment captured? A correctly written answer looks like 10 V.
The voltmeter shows 6.25 V
